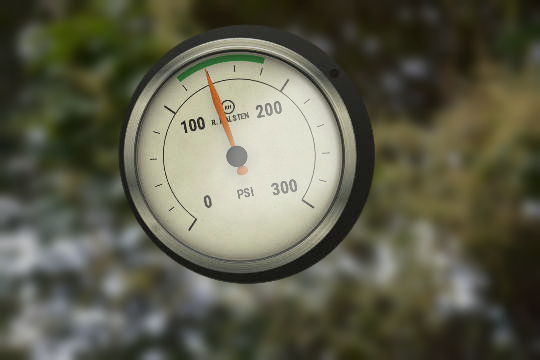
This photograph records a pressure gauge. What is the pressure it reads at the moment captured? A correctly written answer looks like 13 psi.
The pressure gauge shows 140 psi
